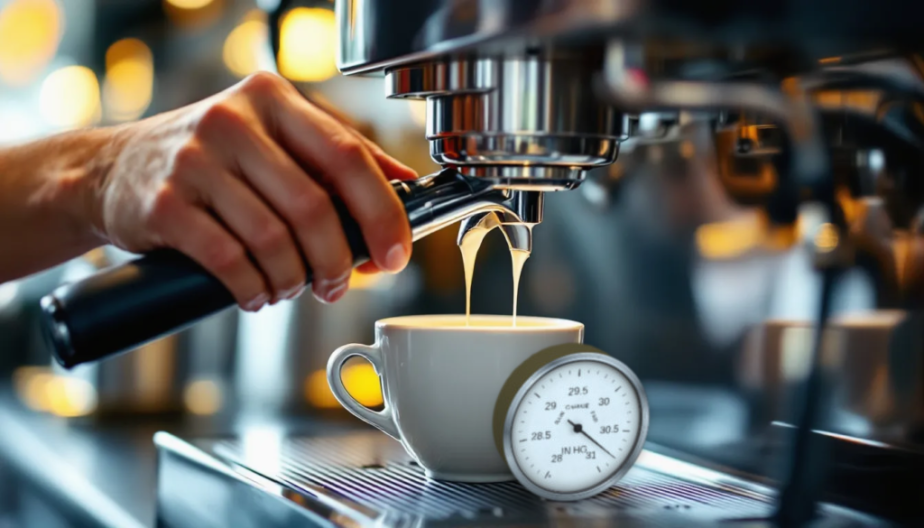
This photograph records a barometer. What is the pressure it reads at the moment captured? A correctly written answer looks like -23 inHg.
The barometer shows 30.8 inHg
